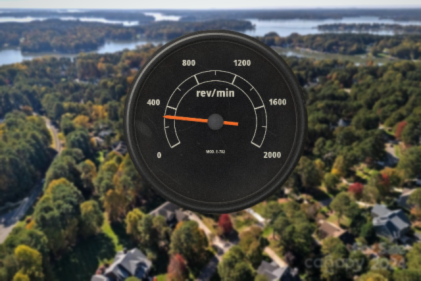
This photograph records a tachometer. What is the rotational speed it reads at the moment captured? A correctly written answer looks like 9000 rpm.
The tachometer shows 300 rpm
